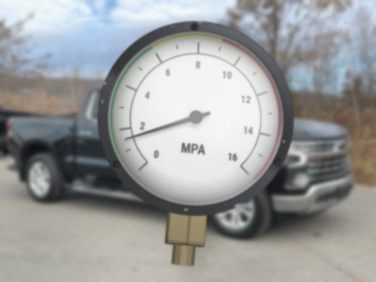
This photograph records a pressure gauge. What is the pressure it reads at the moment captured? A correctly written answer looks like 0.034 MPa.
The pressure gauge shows 1.5 MPa
